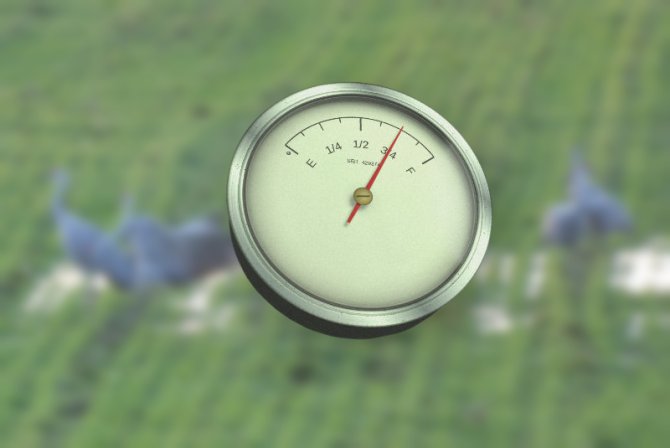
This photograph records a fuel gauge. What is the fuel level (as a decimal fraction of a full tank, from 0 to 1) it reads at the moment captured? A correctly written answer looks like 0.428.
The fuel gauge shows 0.75
